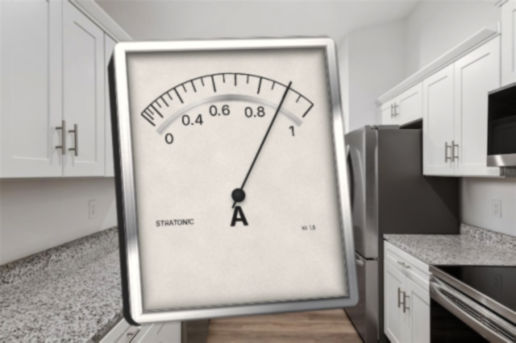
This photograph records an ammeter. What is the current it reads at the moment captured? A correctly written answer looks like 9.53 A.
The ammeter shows 0.9 A
